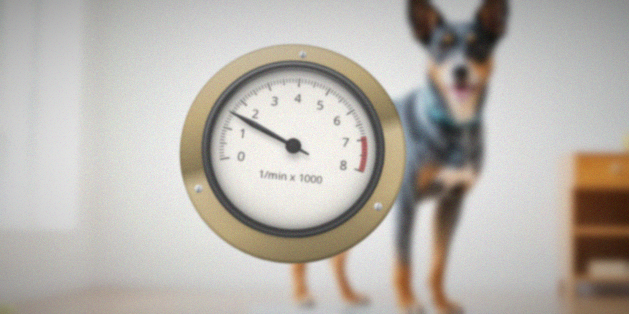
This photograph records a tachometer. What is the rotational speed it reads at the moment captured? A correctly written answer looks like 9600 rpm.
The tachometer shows 1500 rpm
